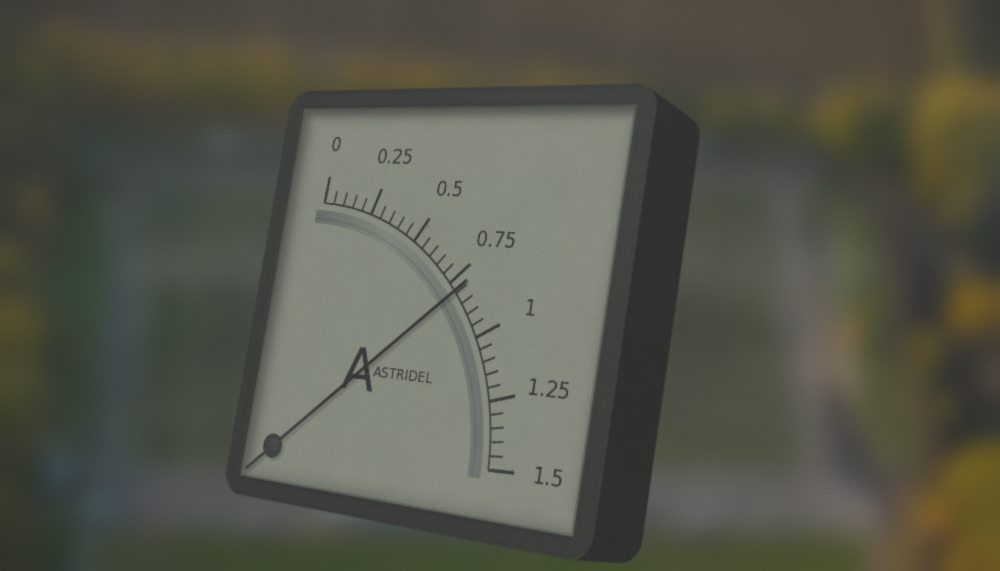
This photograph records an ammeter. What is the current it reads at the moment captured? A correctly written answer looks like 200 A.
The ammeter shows 0.8 A
